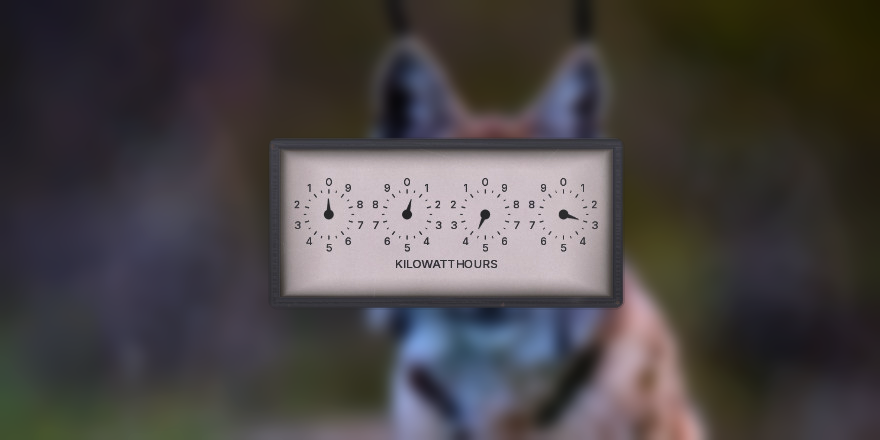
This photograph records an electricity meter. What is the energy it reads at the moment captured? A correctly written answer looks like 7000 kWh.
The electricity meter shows 43 kWh
